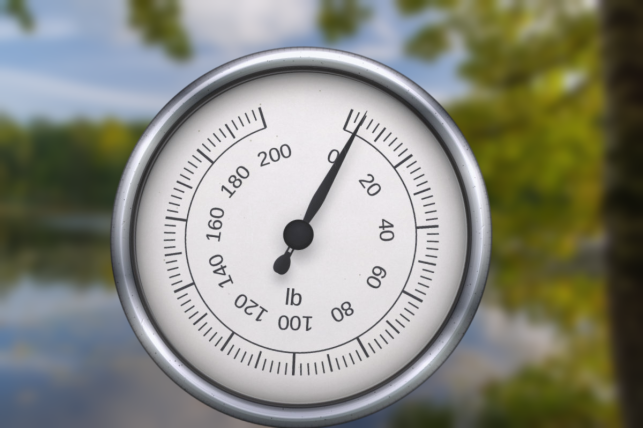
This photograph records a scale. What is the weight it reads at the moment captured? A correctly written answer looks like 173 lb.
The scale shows 4 lb
